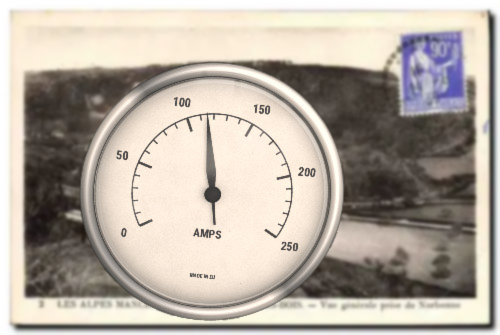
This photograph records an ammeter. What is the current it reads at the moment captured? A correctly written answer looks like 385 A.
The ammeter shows 115 A
